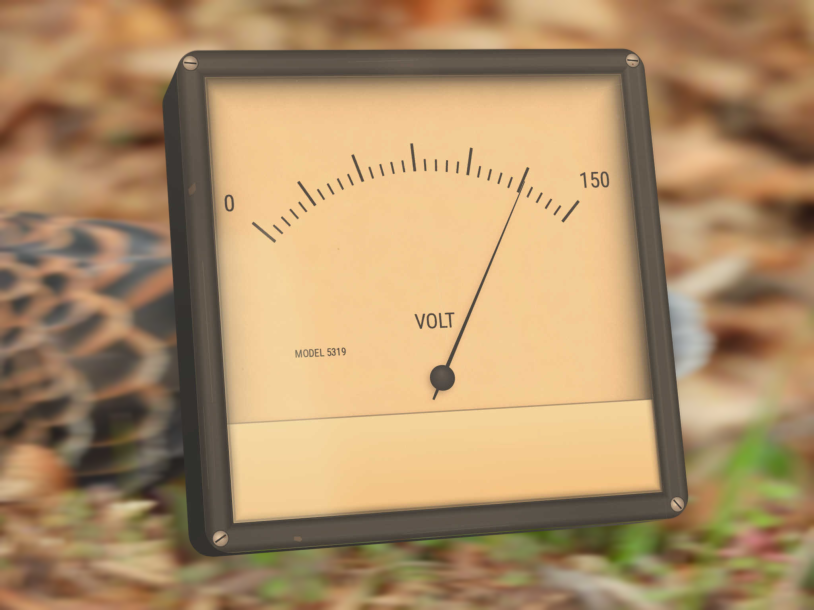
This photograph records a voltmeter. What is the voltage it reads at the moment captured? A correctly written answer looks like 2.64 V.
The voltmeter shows 125 V
